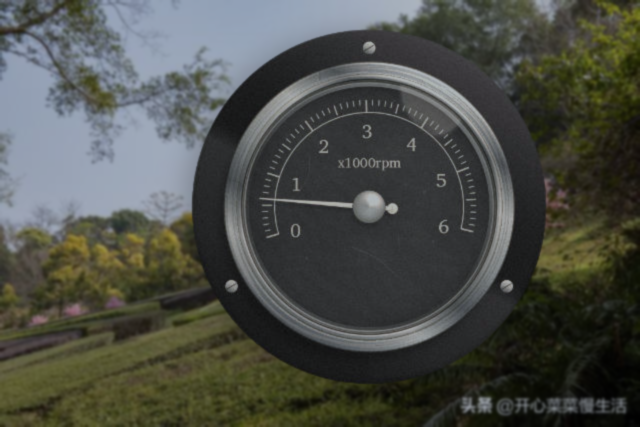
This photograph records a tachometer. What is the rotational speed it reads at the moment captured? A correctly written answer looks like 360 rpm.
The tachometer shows 600 rpm
